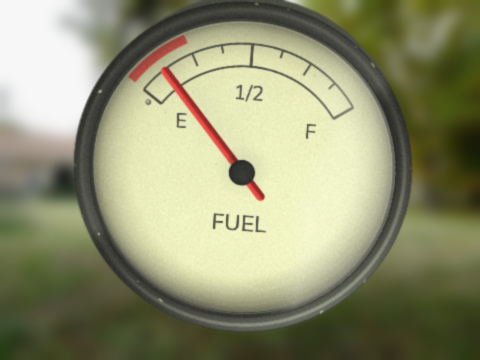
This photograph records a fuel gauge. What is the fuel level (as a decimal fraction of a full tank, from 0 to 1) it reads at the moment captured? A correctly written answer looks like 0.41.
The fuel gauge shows 0.125
